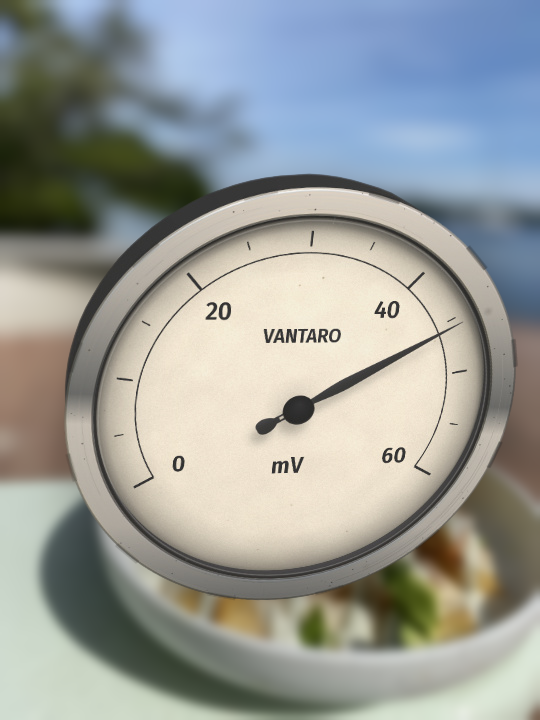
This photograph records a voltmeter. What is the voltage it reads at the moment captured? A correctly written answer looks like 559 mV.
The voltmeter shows 45 mV
